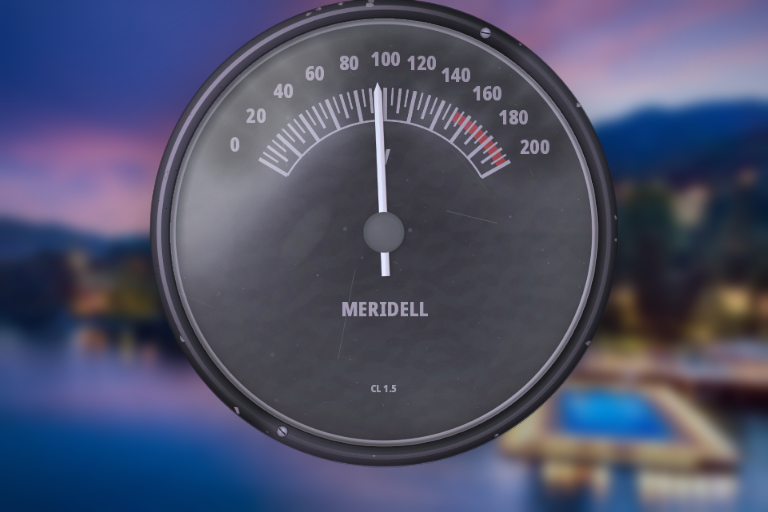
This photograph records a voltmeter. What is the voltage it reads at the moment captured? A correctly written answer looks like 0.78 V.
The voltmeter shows 95 V
